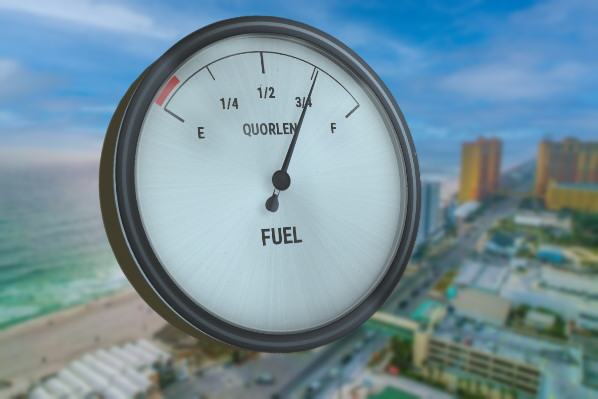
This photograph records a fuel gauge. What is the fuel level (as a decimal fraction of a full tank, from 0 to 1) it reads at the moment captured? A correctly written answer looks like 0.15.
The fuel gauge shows 0.75
